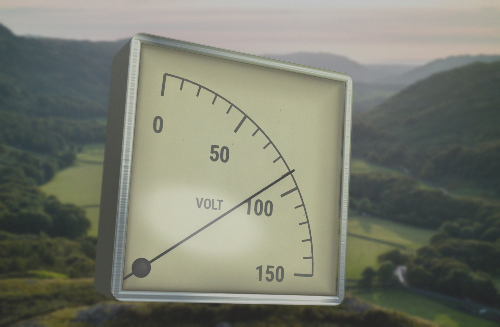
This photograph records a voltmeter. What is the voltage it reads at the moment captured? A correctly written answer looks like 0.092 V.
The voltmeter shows 90 V
